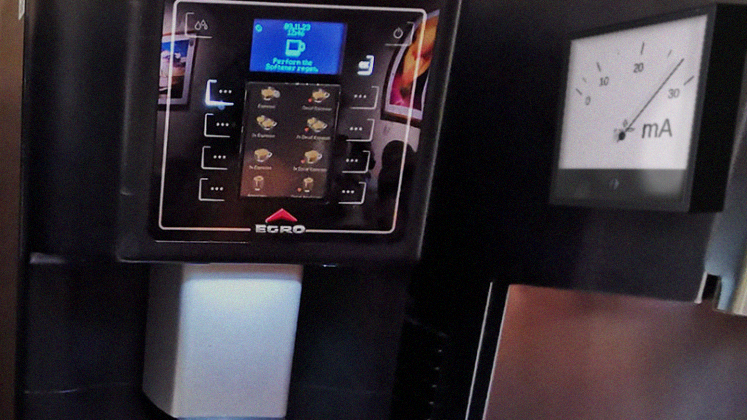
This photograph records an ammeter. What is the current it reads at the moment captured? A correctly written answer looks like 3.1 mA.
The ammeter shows 27.5 mA
